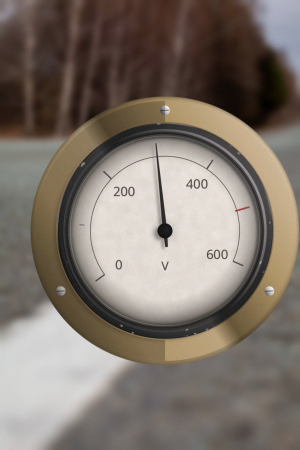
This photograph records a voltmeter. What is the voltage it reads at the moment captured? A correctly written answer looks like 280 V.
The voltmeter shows 300 V
